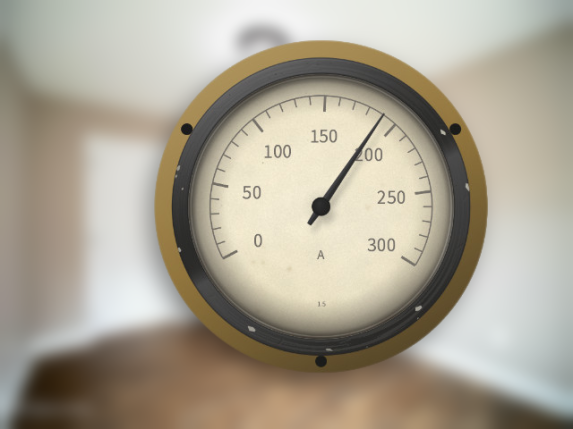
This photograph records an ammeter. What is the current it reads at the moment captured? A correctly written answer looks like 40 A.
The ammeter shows 190 A
